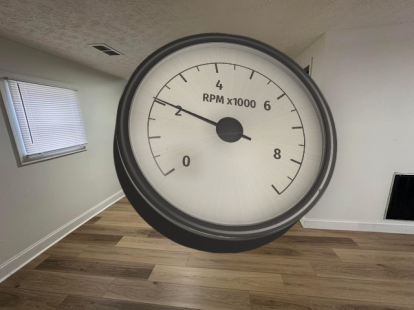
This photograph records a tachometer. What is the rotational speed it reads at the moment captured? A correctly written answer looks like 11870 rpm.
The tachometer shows 2000 rpm
